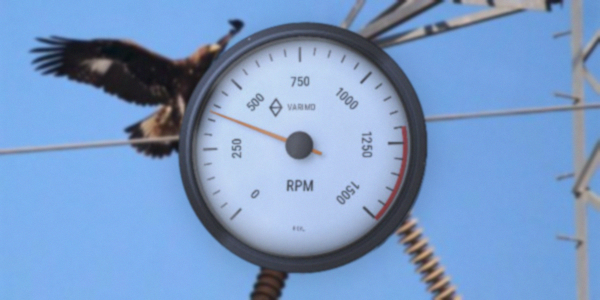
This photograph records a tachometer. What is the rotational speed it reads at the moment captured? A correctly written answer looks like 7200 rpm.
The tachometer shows 375 rpm
